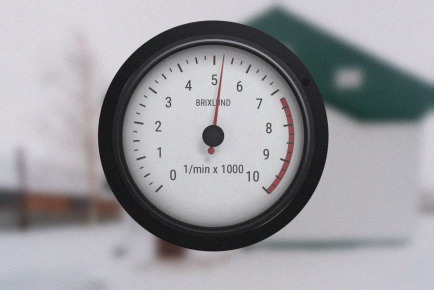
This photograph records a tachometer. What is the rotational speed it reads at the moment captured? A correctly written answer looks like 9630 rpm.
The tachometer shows 5250 rpm
